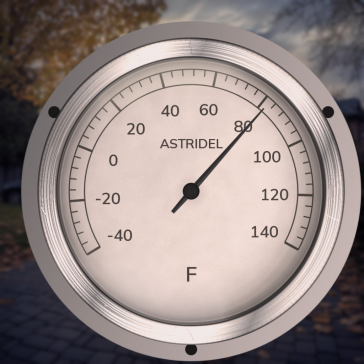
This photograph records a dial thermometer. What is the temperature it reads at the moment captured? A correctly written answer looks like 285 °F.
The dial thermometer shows 82 °F
